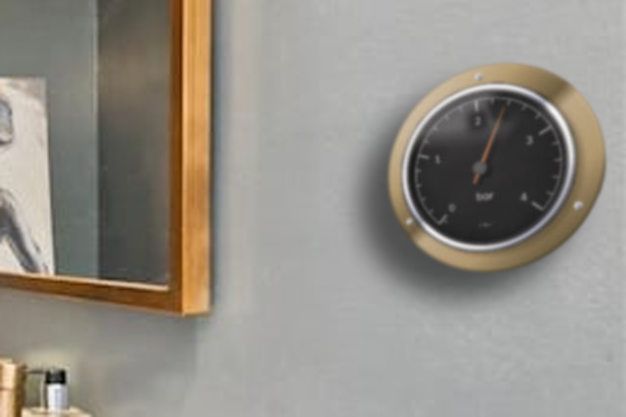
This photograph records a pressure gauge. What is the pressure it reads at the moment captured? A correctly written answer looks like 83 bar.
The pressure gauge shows 2.4 bar
